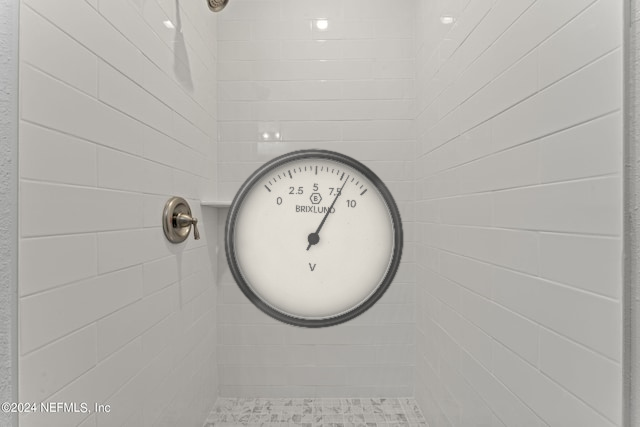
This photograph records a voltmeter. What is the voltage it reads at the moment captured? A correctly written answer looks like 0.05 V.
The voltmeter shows 8 V
